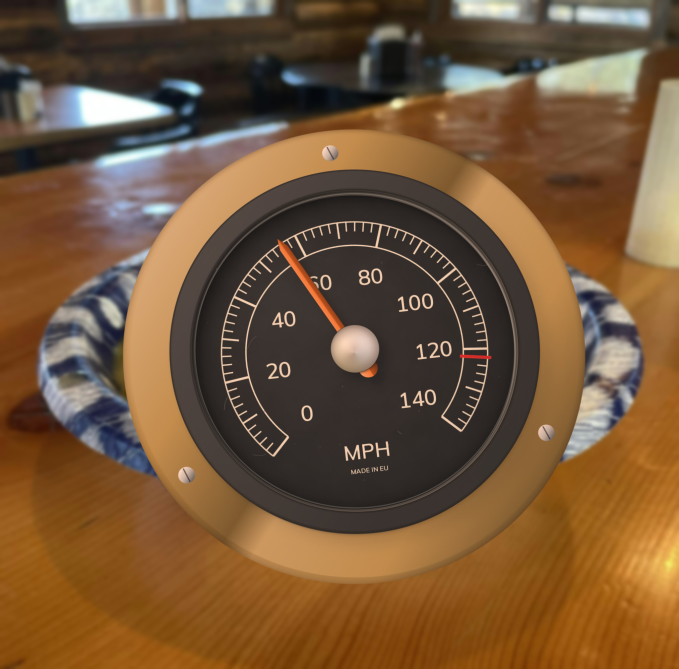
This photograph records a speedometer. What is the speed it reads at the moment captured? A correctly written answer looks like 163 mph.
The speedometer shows 56 mph
